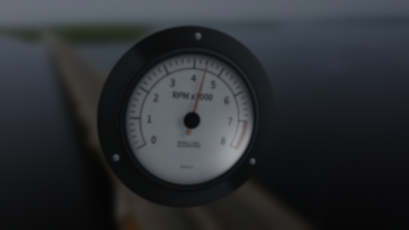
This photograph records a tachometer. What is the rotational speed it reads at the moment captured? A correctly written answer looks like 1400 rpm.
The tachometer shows 4400 rpm
